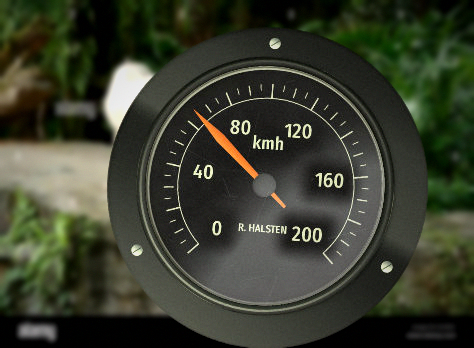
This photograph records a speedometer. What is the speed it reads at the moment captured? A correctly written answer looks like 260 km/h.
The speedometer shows 65 km/h
